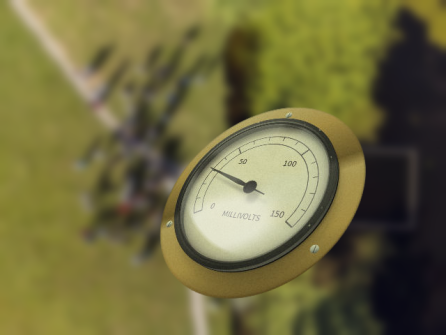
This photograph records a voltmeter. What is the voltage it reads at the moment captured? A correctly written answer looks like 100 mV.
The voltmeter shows 30 mV
